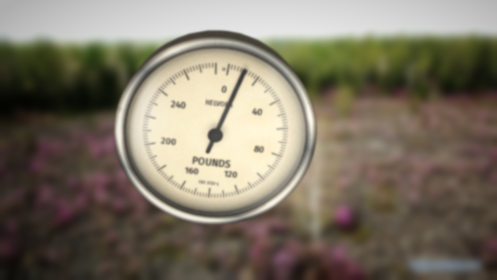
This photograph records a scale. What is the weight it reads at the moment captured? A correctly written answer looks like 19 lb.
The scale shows 10 lb
